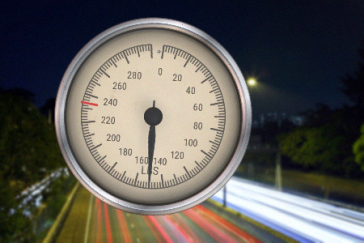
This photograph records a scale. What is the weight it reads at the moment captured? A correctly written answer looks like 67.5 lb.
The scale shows 150 lb
